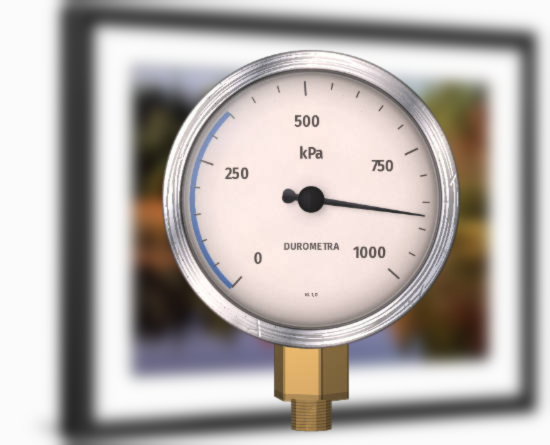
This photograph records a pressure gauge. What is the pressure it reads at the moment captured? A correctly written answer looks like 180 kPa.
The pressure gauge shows 875 kPa
